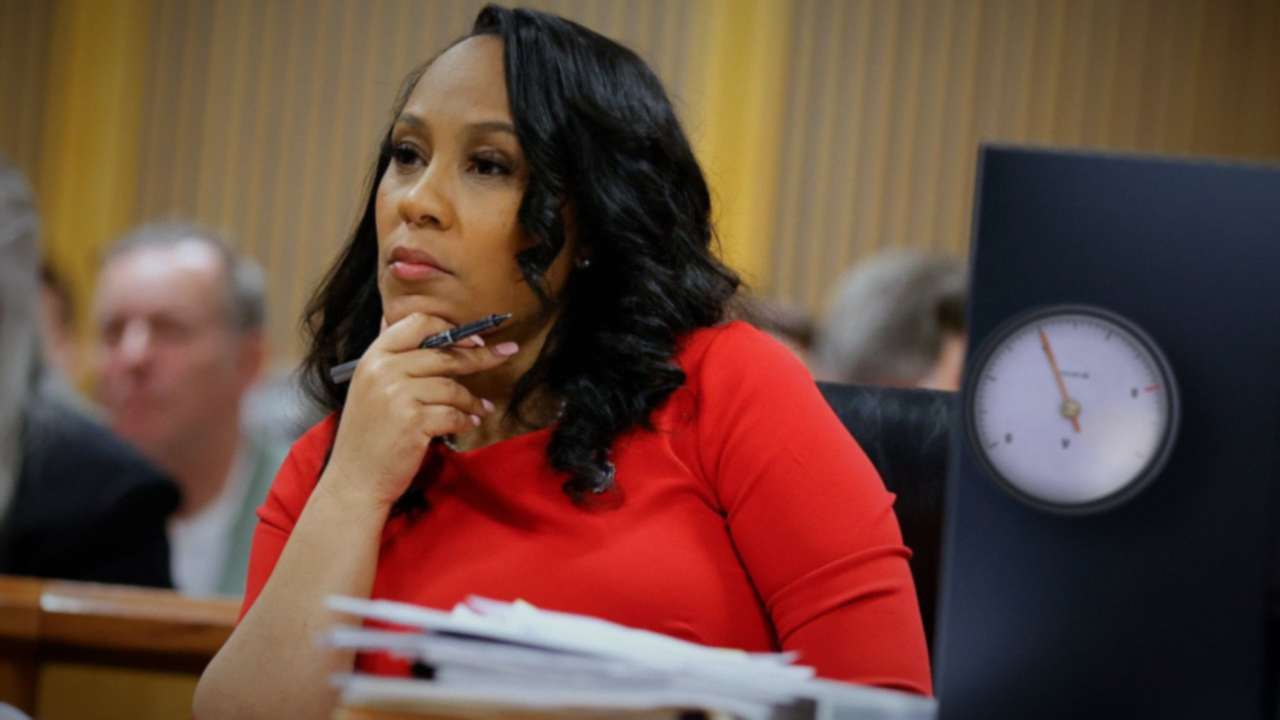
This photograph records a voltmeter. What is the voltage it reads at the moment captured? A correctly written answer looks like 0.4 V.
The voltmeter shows 4 V
